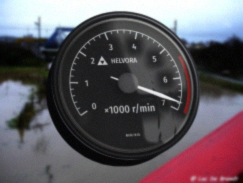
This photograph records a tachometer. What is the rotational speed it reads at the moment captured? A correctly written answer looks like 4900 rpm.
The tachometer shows 6800 rpm
